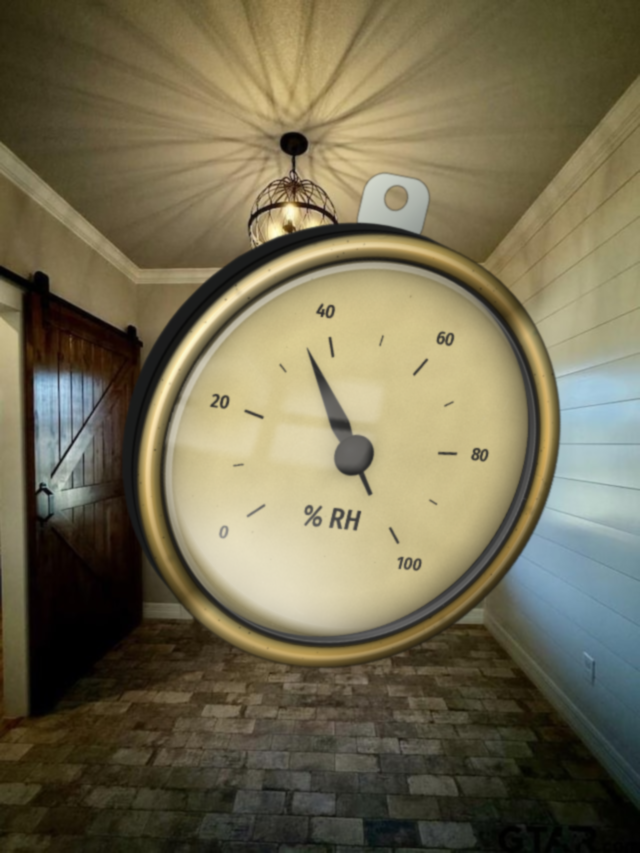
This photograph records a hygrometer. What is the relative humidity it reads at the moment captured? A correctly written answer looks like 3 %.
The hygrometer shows 35 %
